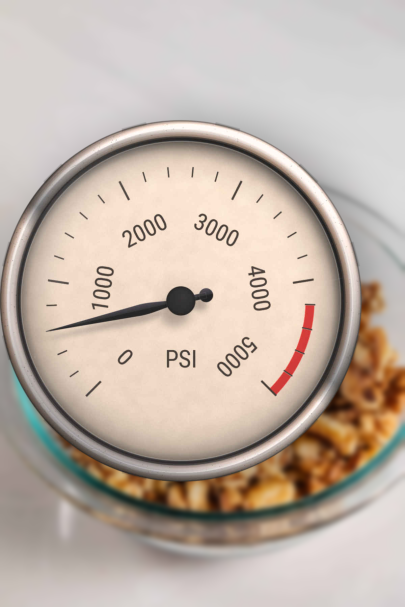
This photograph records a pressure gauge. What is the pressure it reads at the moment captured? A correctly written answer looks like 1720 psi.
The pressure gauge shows 600 psi
